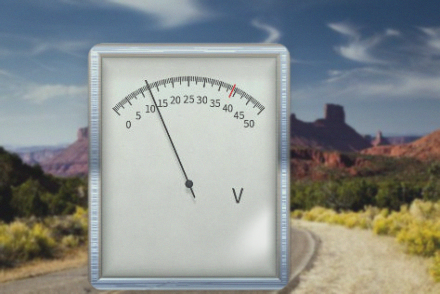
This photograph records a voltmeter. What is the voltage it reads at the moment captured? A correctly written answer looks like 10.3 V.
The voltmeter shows 12.5 V
